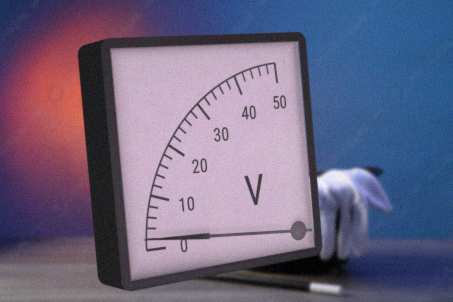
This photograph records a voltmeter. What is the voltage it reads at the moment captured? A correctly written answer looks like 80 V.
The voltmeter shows 2 V
